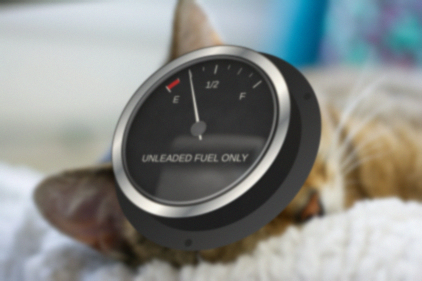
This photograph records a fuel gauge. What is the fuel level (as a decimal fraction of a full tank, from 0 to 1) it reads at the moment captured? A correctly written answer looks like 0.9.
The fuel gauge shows 0.25
